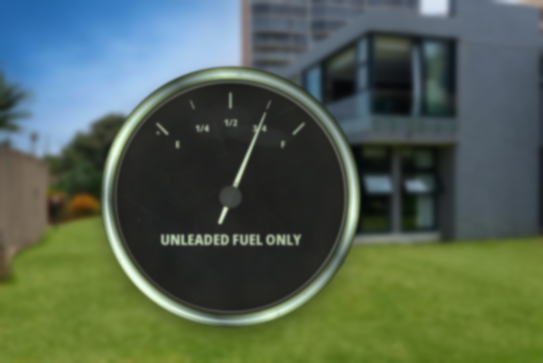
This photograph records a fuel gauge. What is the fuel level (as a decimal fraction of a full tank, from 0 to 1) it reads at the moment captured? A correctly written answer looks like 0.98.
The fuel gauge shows 0.75
